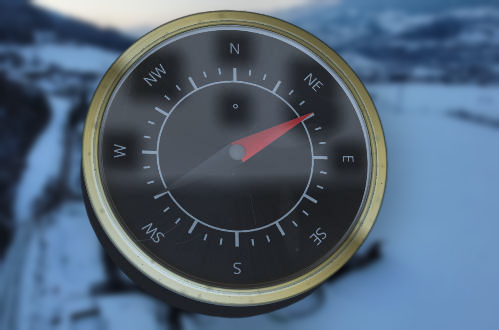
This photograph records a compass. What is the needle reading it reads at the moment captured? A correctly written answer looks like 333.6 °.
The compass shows 60 °
